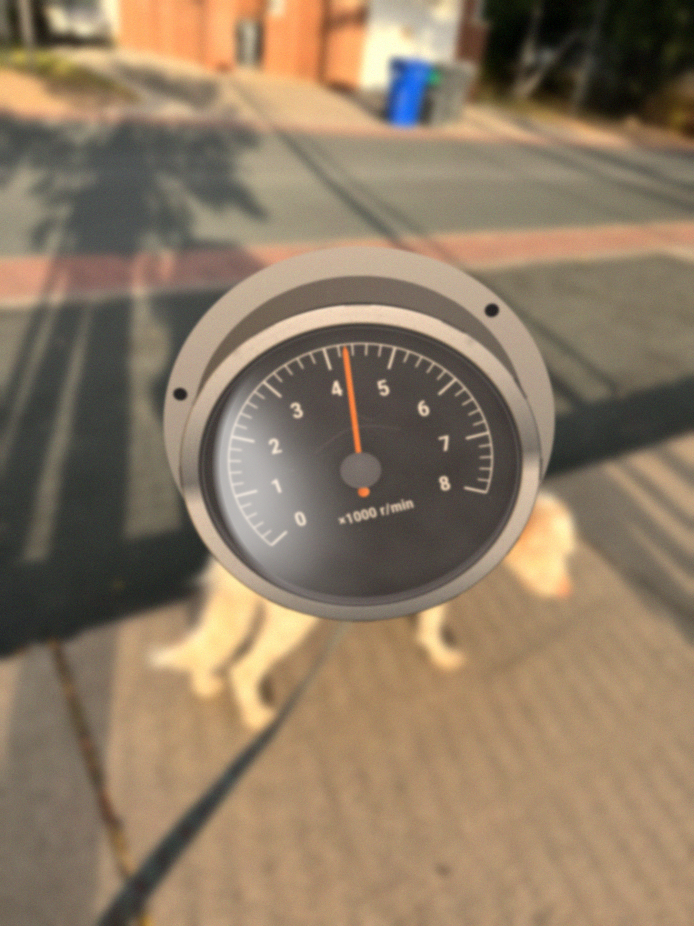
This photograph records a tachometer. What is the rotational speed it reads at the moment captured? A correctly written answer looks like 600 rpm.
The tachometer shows 4300 rpm
